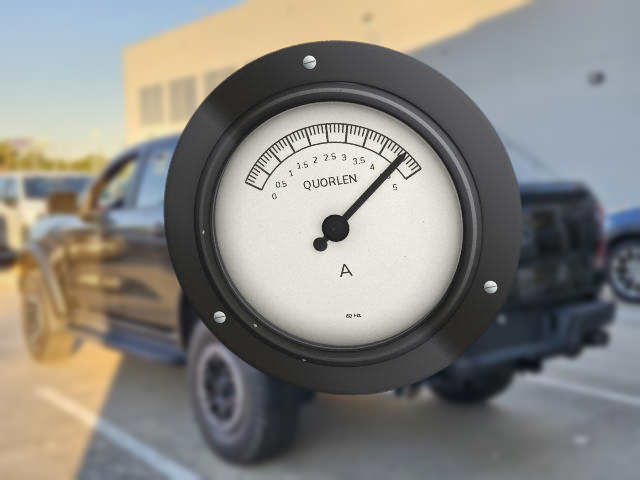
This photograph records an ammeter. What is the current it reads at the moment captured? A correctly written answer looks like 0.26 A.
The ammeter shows 4.5 A
